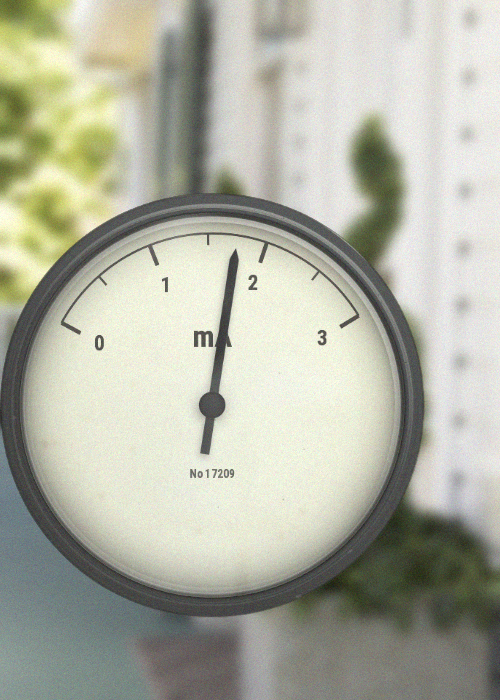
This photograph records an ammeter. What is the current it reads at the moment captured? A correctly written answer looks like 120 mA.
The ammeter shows 1.75 mA
